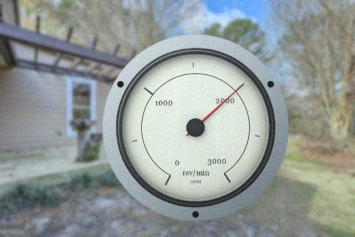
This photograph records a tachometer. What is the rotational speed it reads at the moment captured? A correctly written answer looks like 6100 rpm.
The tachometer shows 2000 rpm
